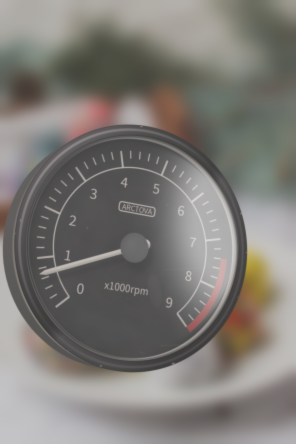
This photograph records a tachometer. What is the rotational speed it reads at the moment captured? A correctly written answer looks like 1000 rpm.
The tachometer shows 700 rpm
